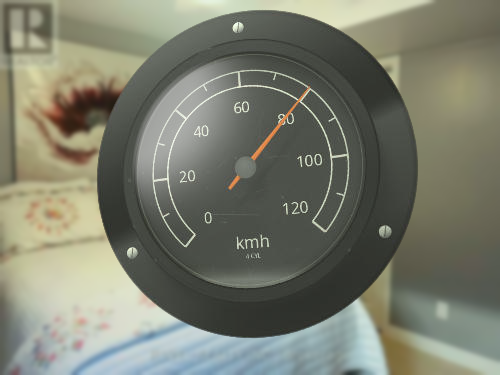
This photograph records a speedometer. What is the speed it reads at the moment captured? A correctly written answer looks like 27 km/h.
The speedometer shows 80 km/h
